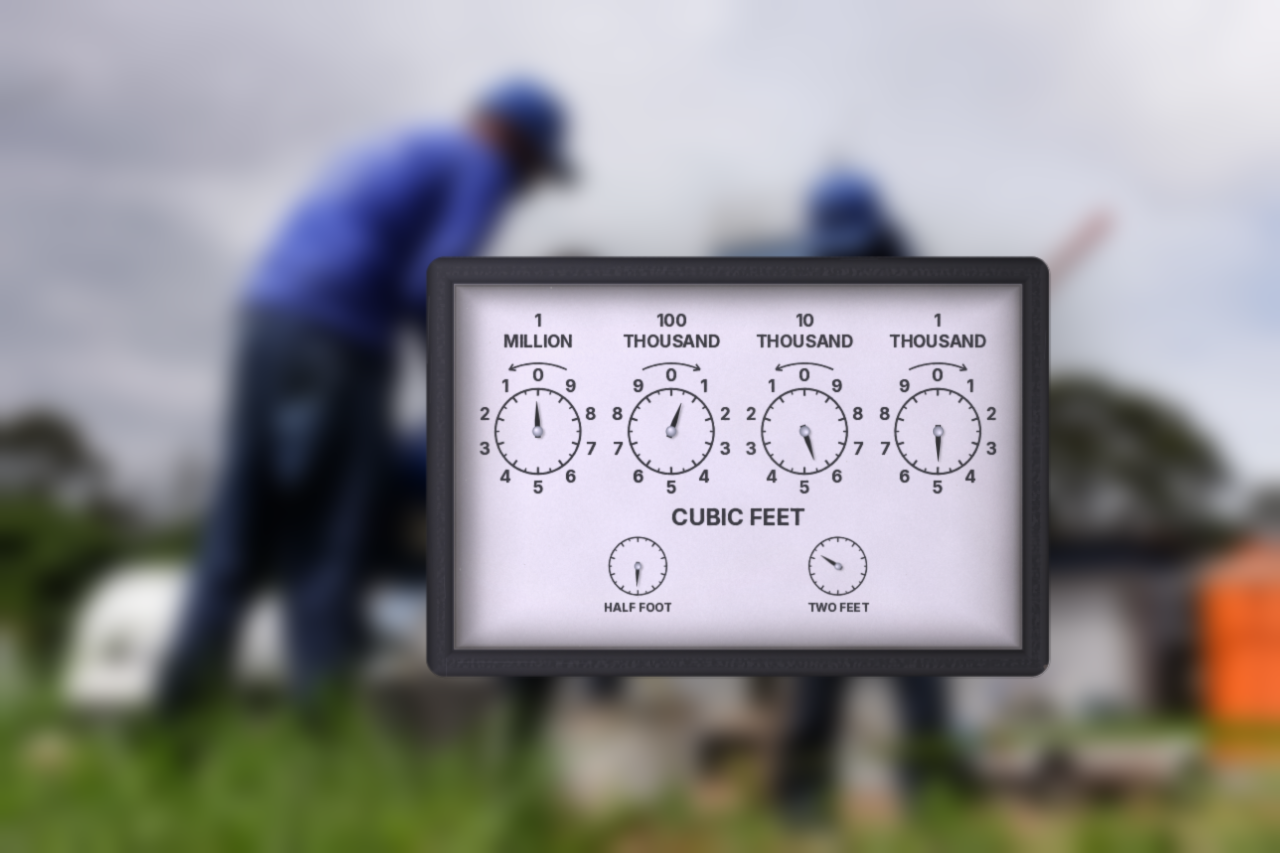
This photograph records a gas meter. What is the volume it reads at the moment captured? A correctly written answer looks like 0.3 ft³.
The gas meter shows 5500 ft³
